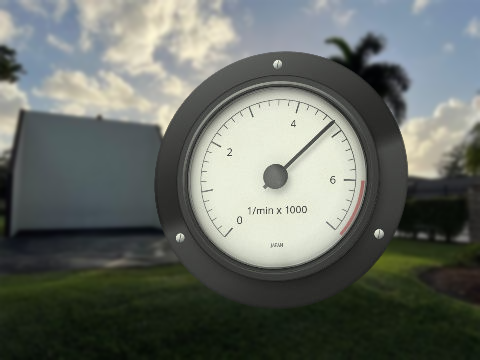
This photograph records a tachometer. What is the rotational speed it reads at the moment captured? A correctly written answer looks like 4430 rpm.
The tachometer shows 4800 rpm
